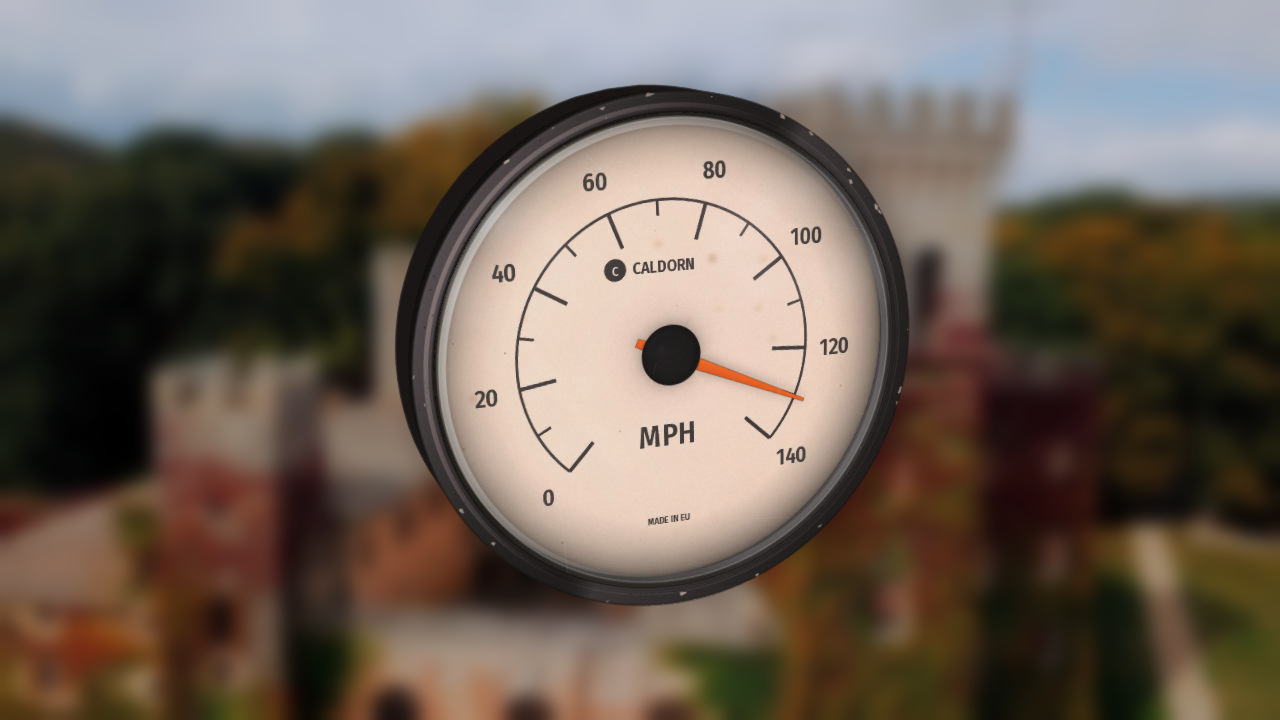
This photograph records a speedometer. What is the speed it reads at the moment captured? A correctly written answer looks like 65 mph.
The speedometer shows 130 mph
